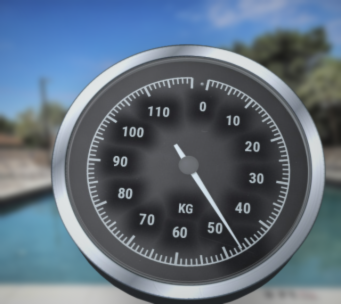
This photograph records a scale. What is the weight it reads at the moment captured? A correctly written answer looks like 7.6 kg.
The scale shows 47 kg
